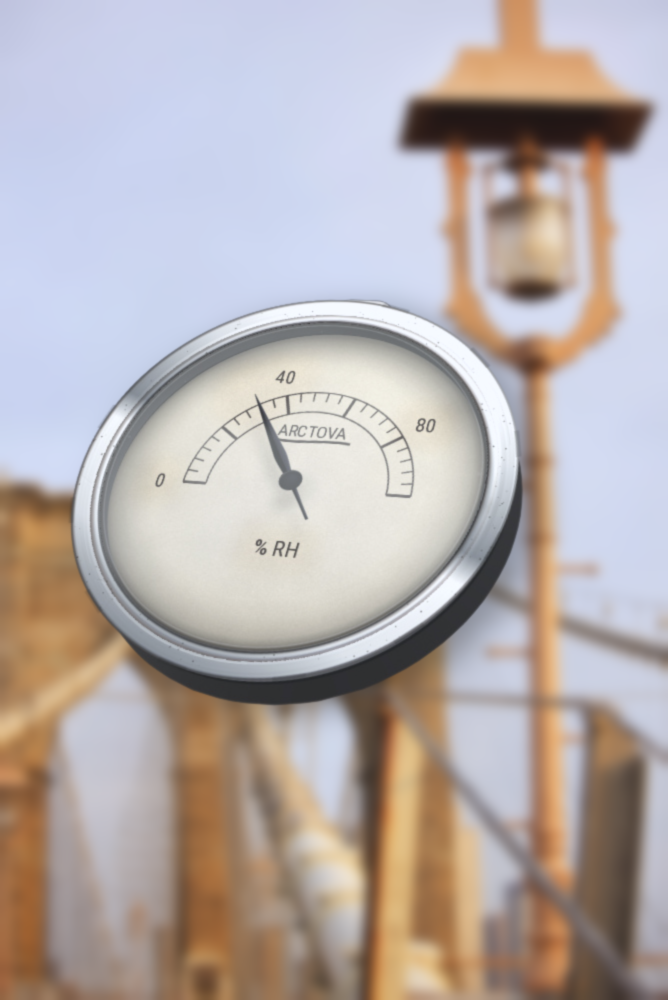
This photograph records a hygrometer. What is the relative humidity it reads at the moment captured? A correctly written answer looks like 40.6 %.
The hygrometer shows 32 %
